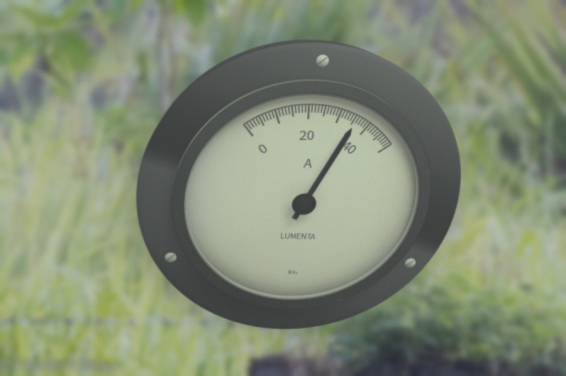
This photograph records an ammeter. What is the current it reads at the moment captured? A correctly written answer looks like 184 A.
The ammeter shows 35 A
